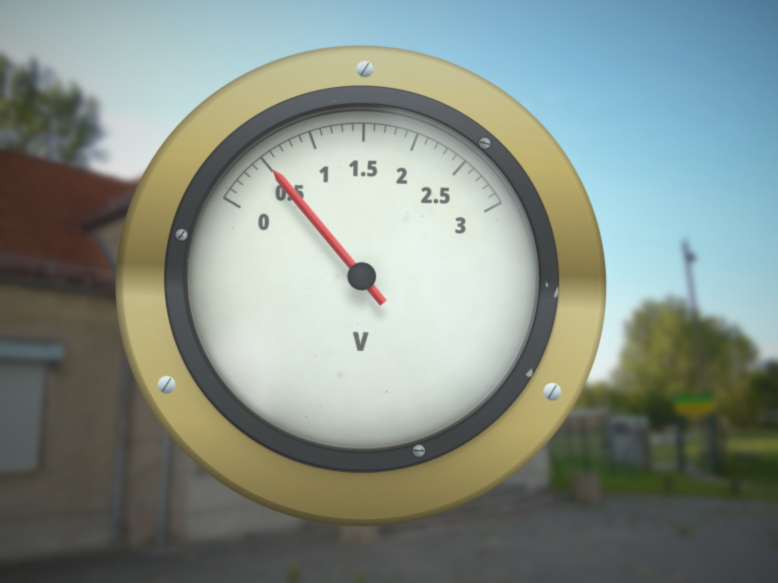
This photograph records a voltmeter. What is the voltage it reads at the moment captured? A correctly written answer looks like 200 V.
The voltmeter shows 0.5 V
